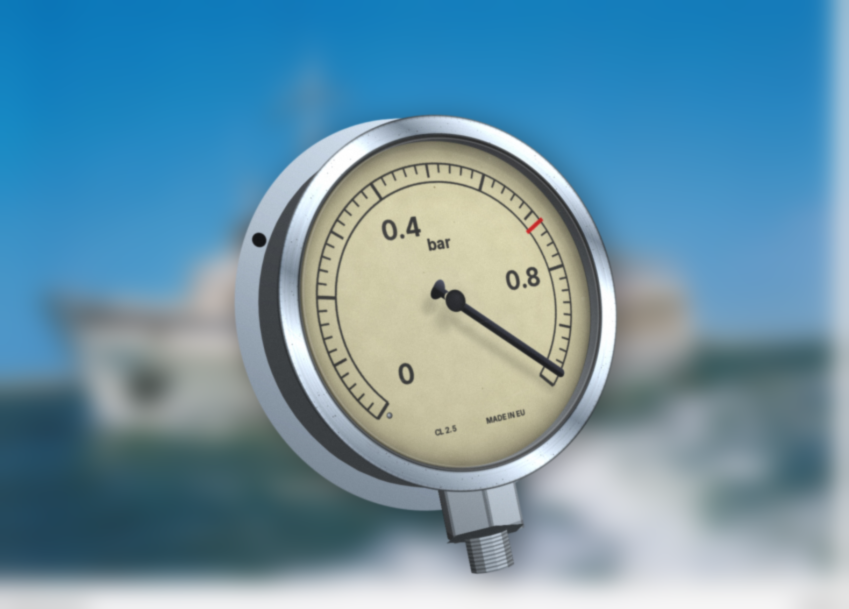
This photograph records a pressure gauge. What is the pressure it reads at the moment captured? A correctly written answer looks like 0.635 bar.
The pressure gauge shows 0.98 bar
